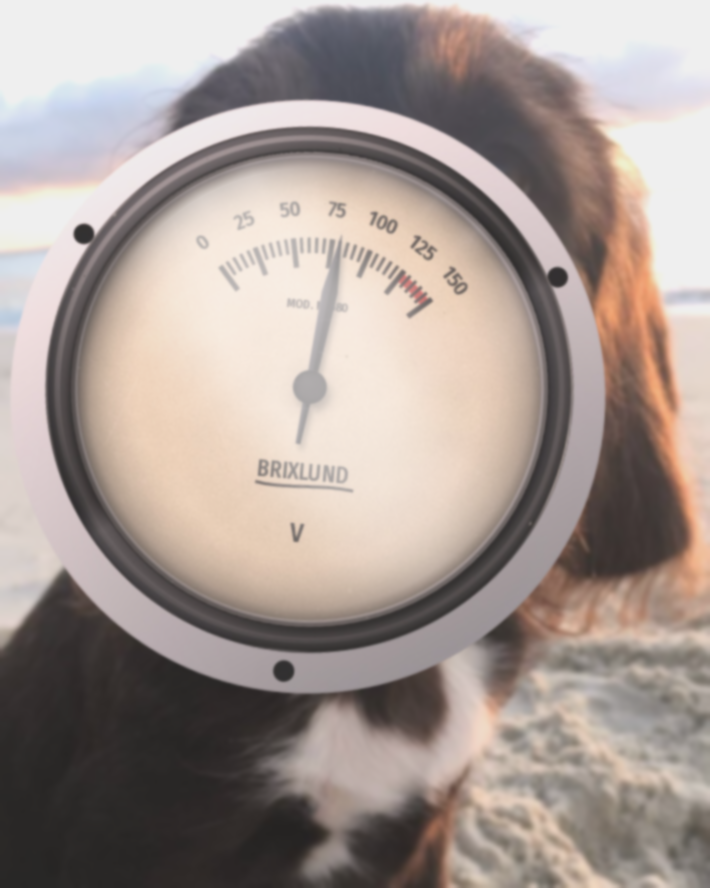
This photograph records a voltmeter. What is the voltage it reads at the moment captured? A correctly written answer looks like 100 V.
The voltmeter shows 80 V
